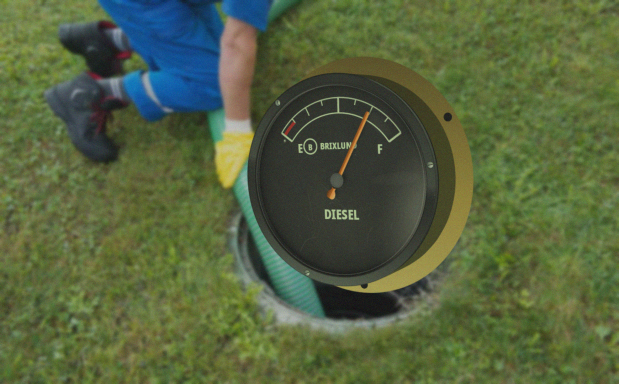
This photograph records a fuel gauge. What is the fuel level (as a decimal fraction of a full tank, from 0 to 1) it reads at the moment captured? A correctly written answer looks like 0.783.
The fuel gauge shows 0.75
